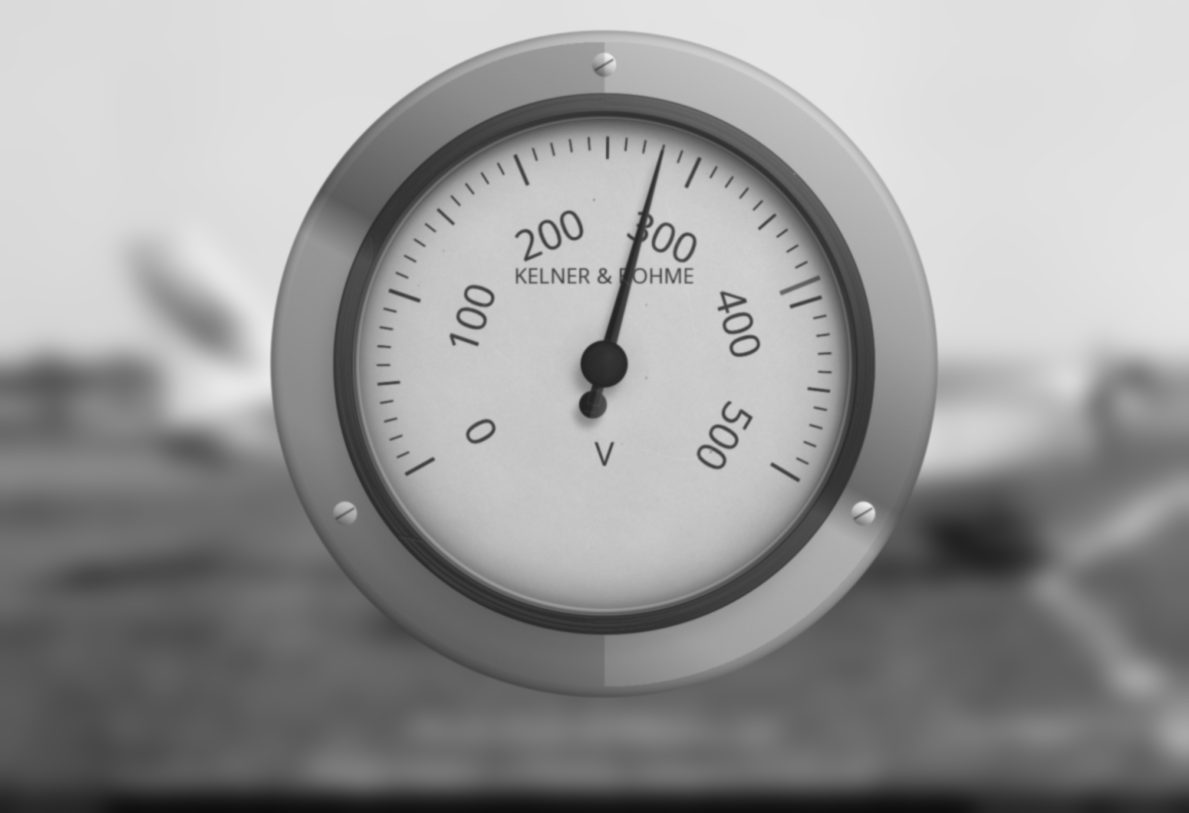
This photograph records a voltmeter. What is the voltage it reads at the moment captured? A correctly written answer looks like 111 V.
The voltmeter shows 280 V
